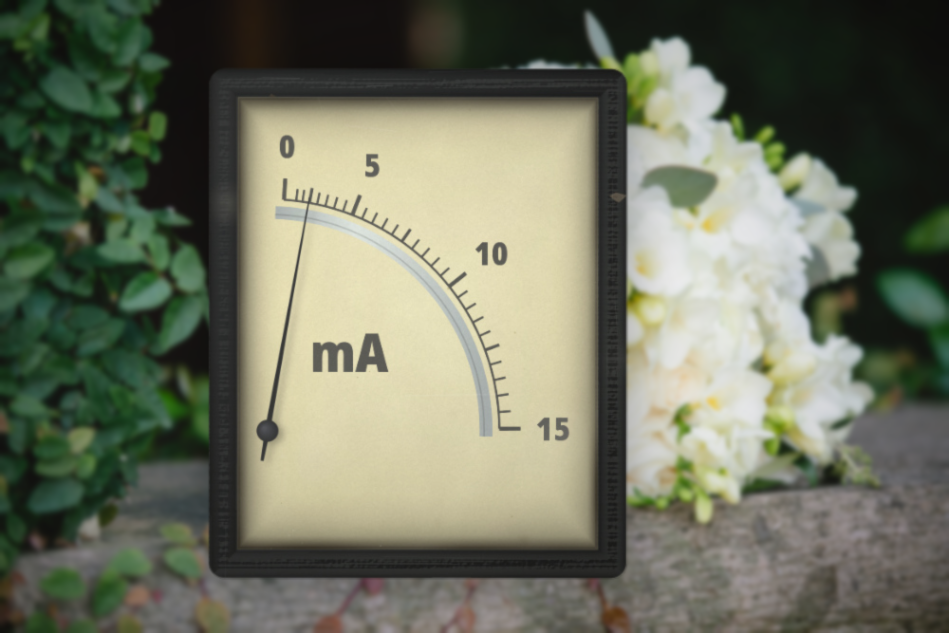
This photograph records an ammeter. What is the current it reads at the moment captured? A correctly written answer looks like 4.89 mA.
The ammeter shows 2.5 mA
